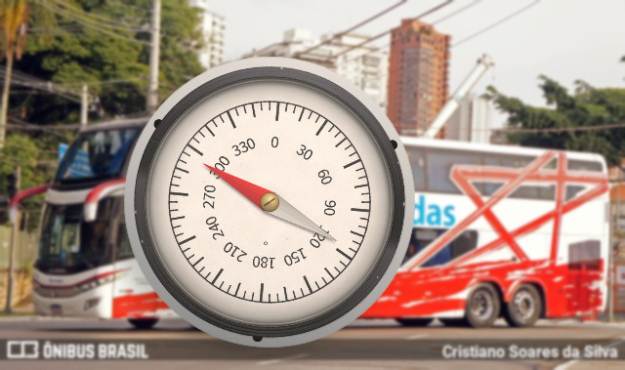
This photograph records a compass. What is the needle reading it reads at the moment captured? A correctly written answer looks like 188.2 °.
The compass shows 295 °
